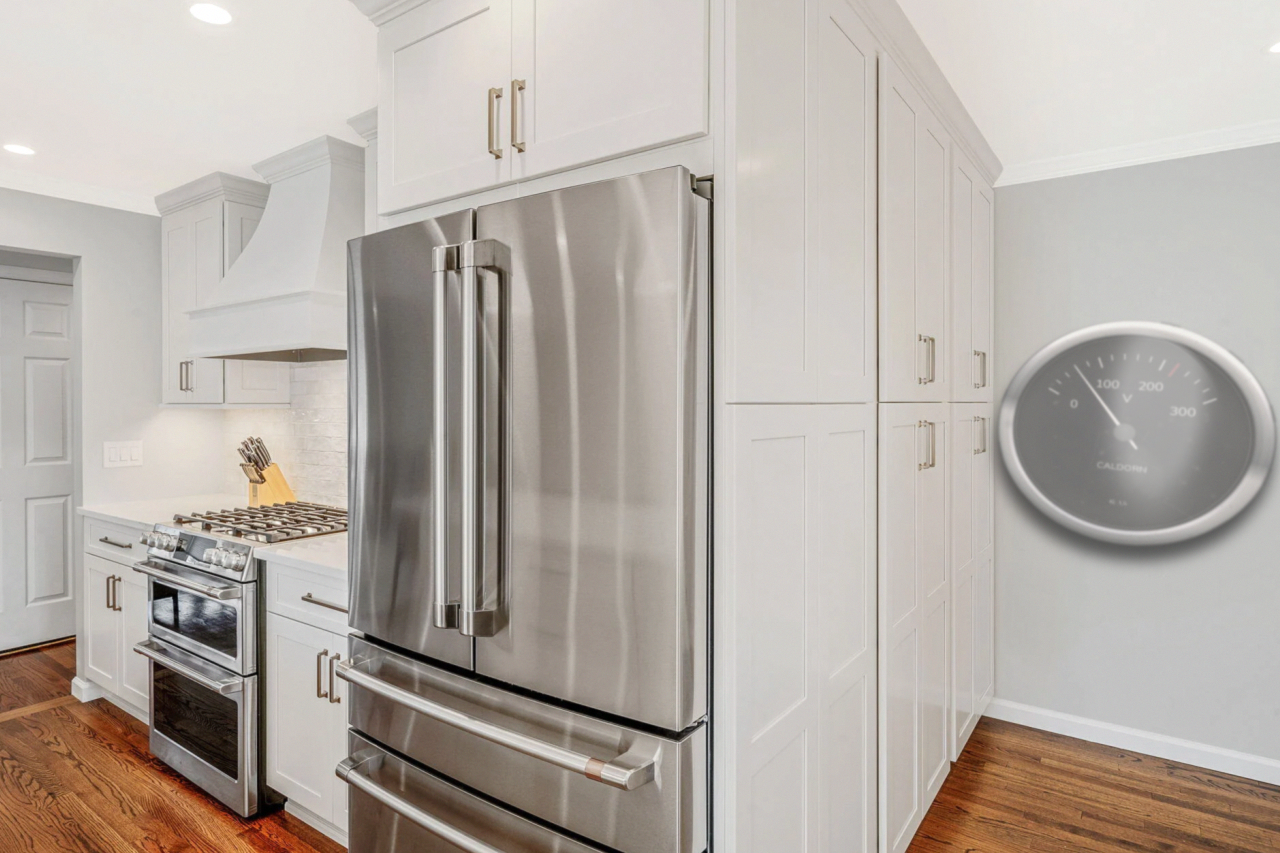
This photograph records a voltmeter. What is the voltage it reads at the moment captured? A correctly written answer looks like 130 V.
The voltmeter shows 60 V
